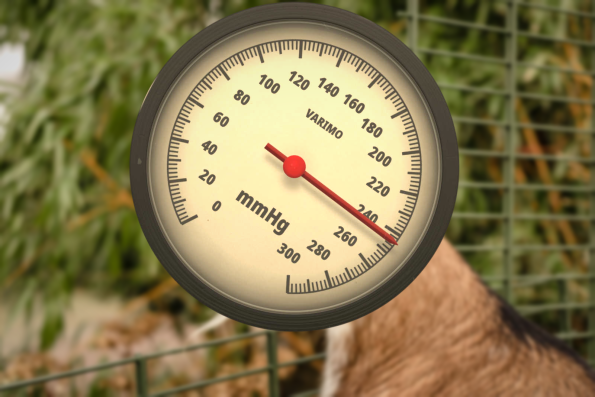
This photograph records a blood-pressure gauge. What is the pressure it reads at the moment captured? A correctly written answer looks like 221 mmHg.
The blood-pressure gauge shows 244 mmHg
